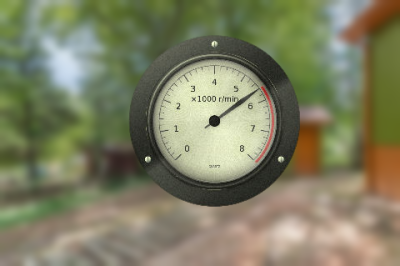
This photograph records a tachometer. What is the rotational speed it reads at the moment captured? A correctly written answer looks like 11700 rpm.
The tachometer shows 5600 rpm
